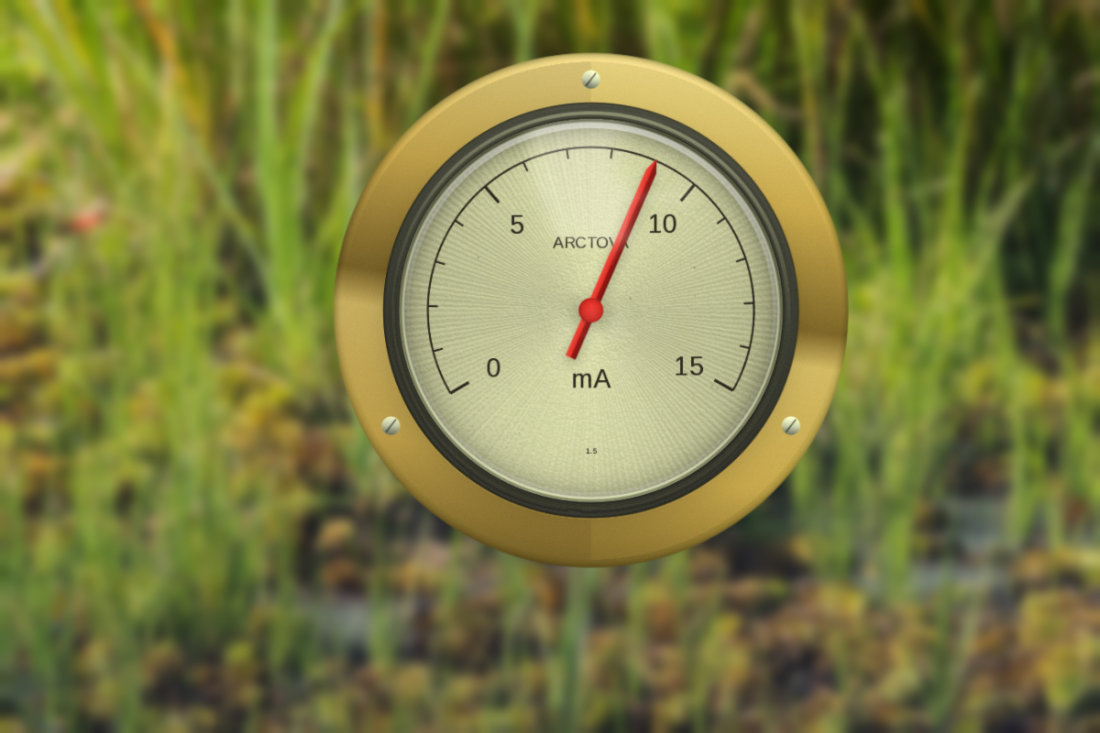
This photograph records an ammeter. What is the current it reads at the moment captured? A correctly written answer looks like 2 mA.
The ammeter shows 9 mA
